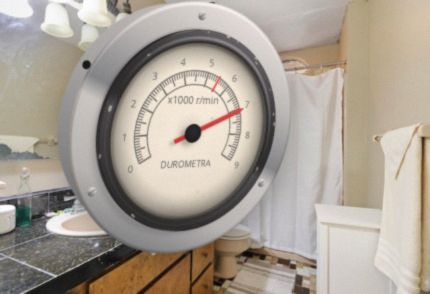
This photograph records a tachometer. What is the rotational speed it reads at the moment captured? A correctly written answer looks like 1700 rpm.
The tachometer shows 7000 rpm
